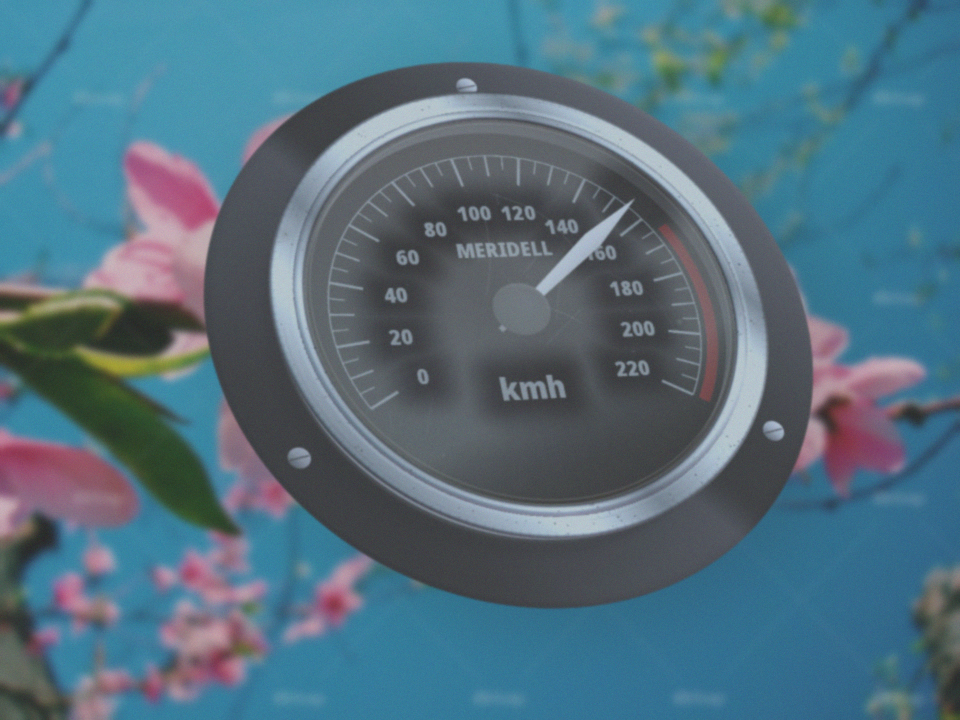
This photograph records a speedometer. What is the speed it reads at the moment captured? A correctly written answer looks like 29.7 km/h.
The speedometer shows 155 km/h
